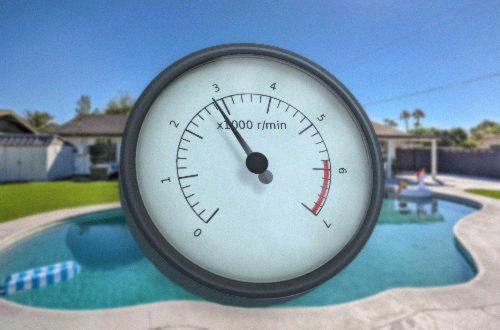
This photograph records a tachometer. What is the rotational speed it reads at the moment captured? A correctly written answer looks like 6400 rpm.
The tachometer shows 2800 rpm
